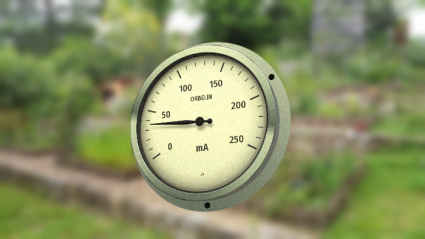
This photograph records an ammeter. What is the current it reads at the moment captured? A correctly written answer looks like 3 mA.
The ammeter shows 35 mA
